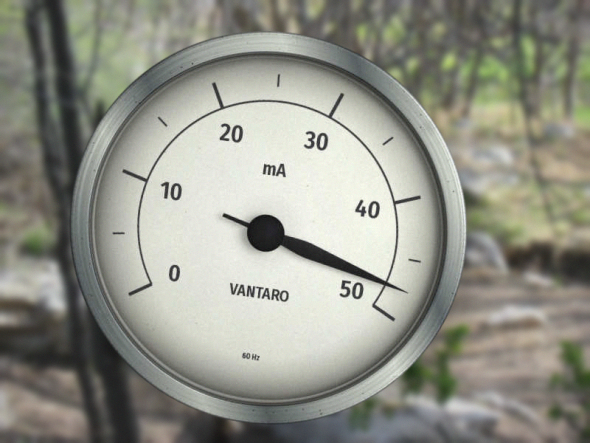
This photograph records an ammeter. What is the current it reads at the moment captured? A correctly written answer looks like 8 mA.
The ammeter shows 47.5 mA
